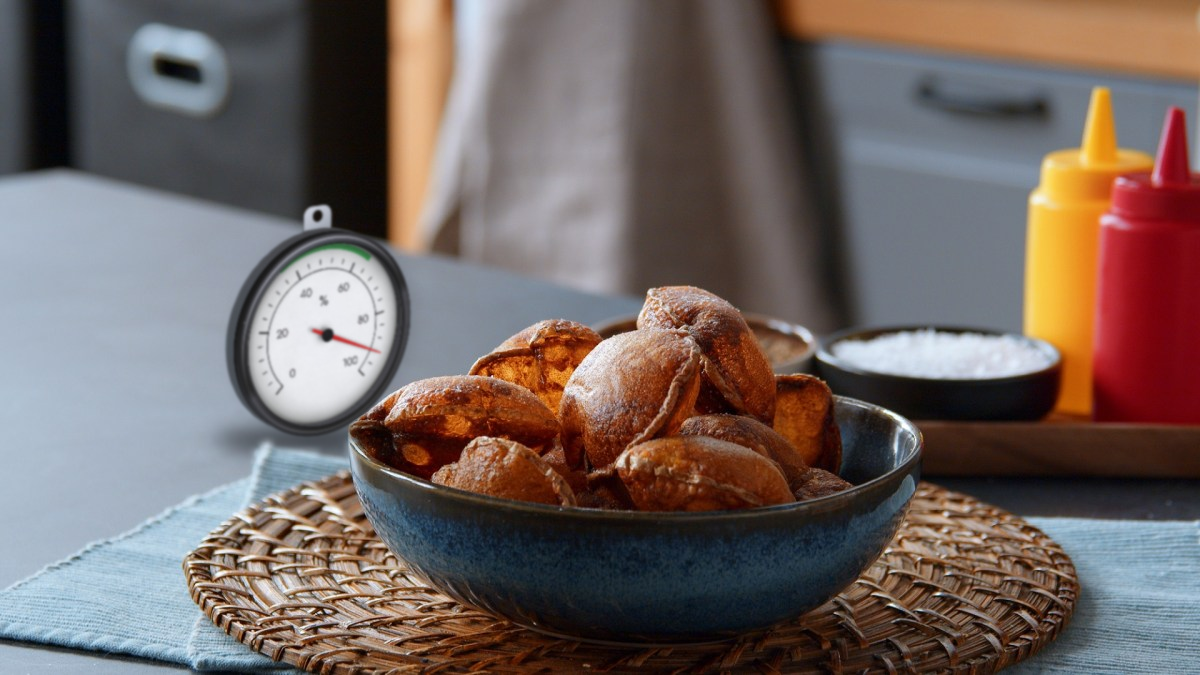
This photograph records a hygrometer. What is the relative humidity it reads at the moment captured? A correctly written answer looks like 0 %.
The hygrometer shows 92 %
